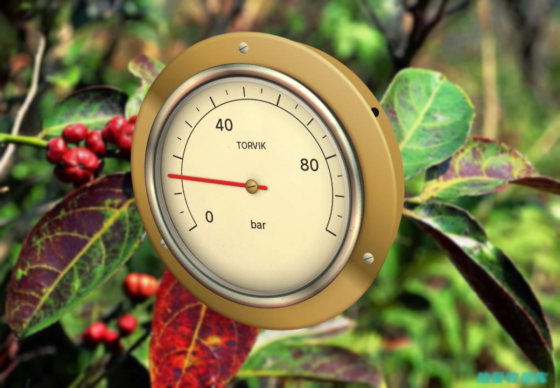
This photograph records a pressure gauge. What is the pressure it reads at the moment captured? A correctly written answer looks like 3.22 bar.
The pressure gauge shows 15 bar
